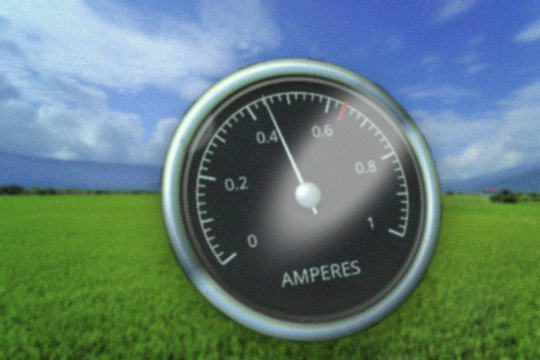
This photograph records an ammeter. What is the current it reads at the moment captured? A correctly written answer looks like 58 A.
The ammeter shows 0.44 A
